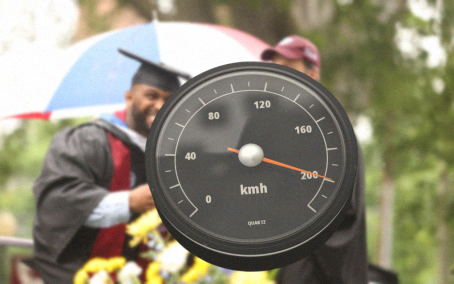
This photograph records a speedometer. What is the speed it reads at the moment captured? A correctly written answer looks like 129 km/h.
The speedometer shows 200 km/h
